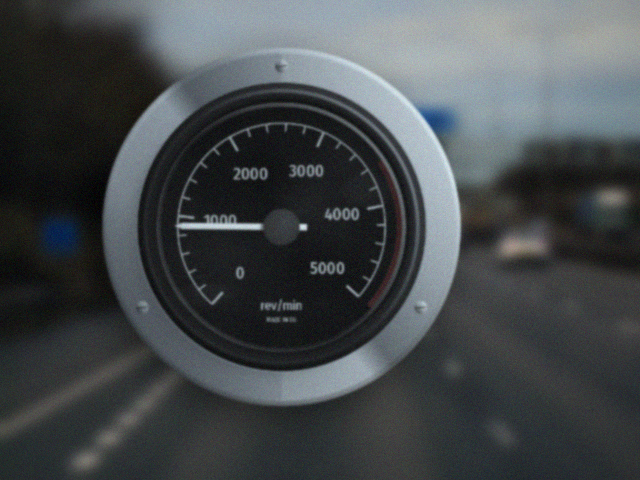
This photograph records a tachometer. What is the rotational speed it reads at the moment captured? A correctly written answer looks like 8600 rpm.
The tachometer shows 900 rpm
